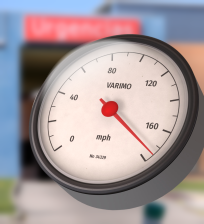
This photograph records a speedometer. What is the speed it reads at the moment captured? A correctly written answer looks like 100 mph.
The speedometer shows 175 mph
